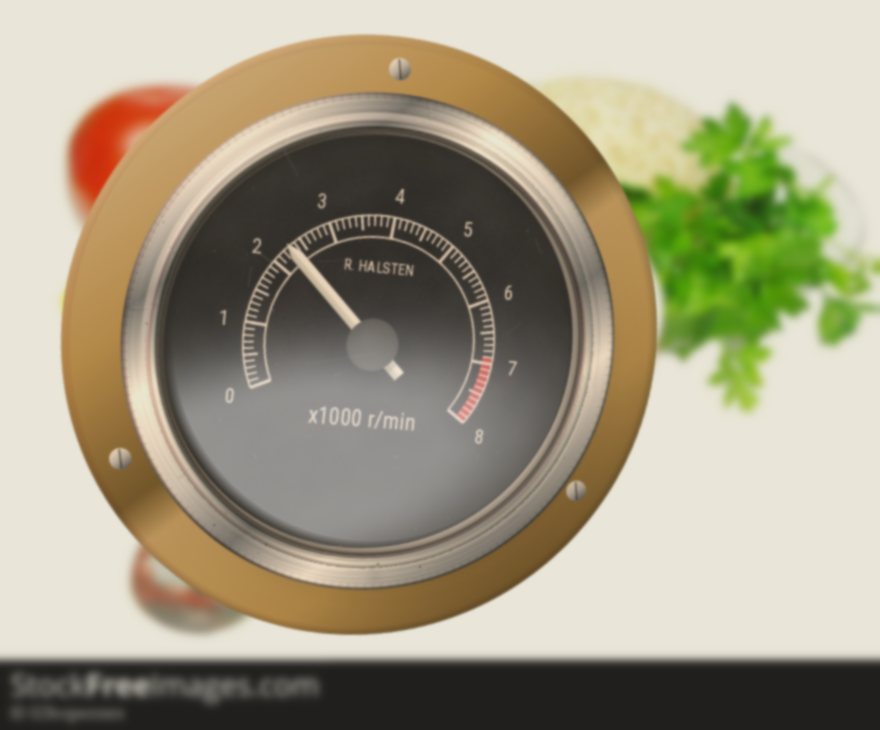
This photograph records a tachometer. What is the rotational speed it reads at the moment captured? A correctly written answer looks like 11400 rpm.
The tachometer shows 2300 rpm
